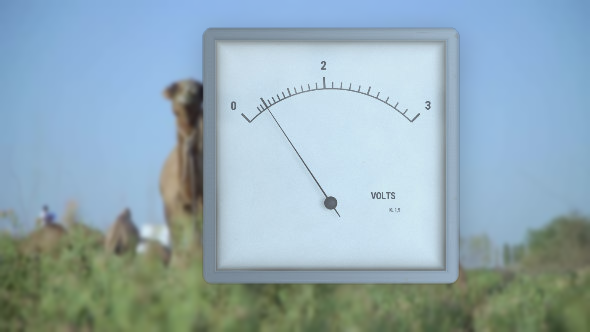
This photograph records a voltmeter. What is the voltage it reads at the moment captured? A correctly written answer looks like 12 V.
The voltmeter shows 1 V
